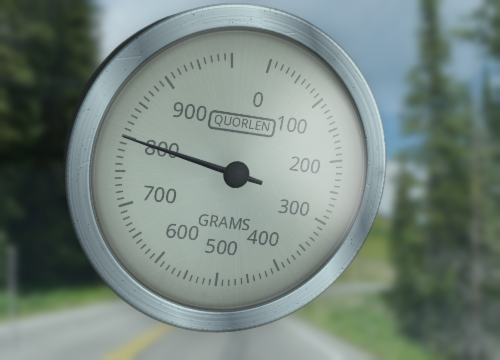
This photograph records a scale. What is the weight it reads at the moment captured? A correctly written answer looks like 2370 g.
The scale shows 800 g
